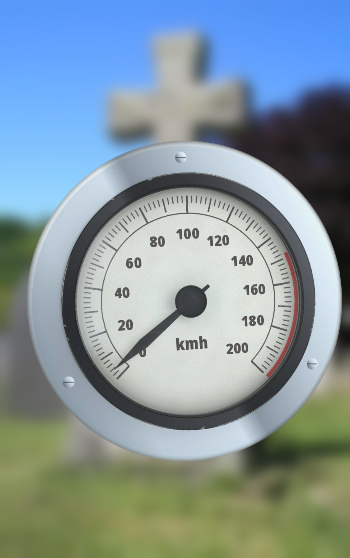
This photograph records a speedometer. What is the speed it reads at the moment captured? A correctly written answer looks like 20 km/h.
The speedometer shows 4 km/h
